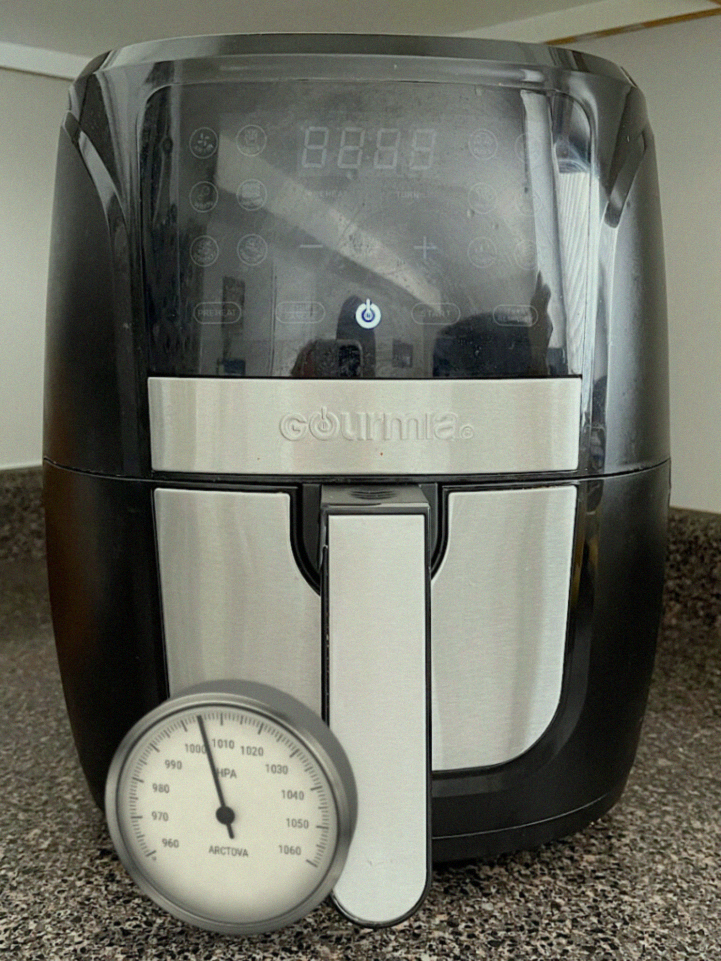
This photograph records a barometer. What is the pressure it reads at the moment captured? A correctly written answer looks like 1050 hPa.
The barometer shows 1005 hPa
